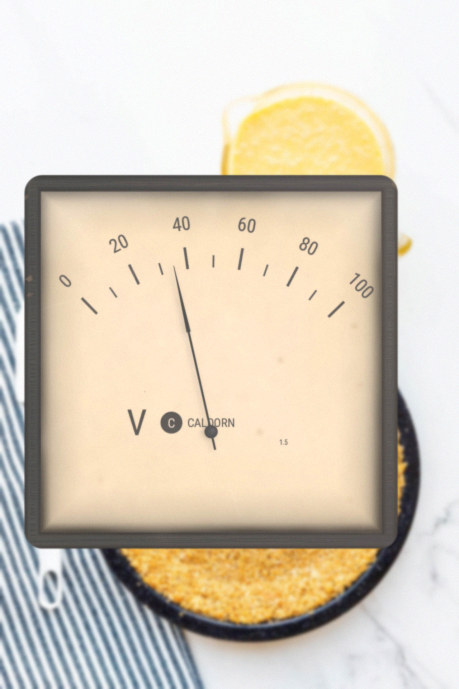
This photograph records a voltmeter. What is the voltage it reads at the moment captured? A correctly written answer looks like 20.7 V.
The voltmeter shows 35 V
